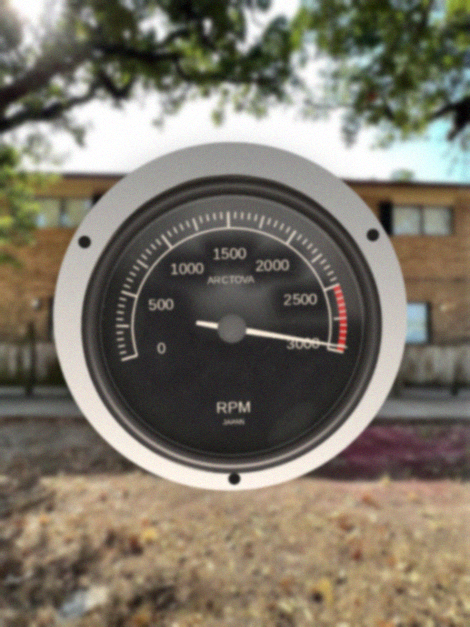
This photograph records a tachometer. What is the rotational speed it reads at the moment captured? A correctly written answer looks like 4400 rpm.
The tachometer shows 2950 rpm
